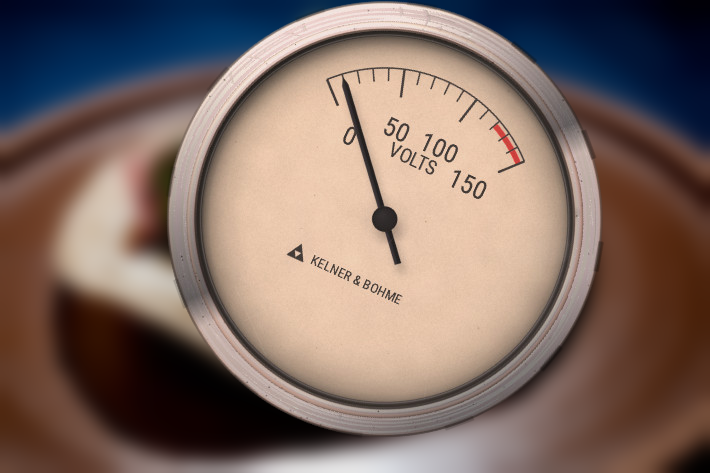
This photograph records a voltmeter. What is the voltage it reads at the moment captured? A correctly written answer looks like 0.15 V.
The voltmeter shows 10 V
